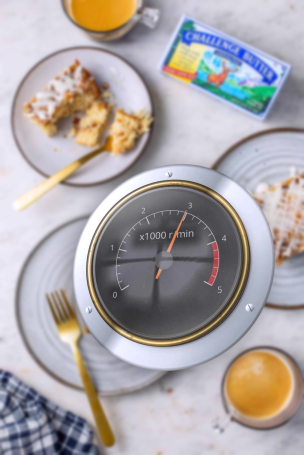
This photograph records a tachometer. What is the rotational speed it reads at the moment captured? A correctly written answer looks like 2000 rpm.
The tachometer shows 3000 rpm
